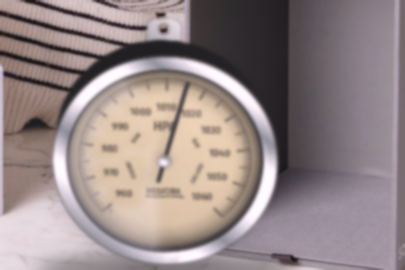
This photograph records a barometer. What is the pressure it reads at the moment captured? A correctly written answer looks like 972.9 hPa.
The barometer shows 1015 hPa
